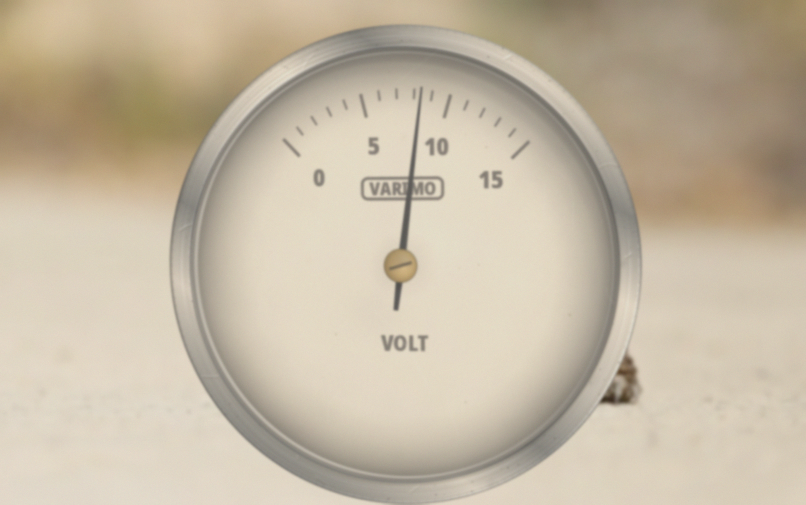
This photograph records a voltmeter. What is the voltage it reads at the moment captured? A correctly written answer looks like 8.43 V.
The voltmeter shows 8.5 V
